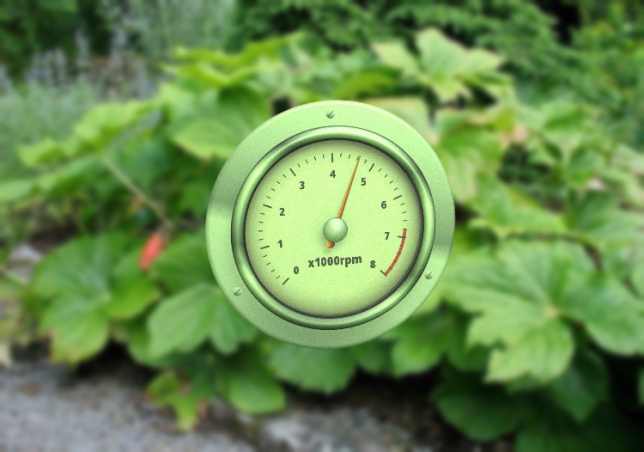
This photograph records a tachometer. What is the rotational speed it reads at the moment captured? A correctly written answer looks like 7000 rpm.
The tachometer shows 4600 rpm
